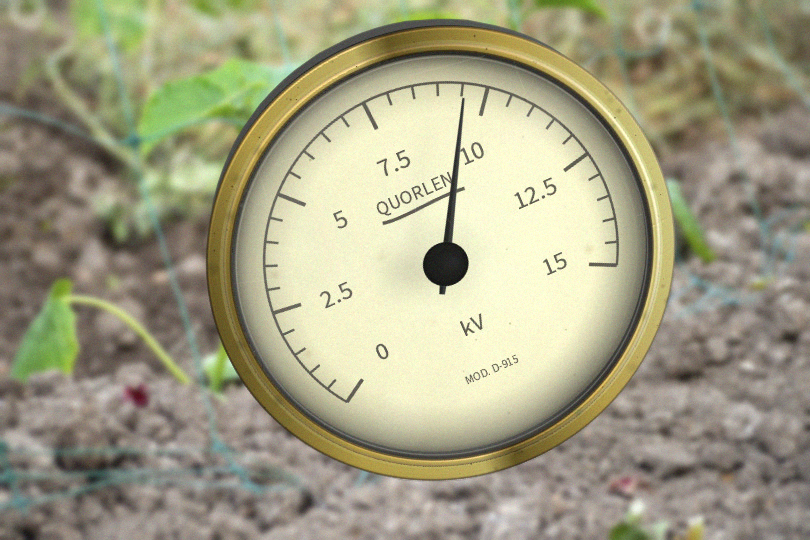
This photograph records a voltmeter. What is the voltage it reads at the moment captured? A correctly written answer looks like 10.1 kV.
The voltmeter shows 9.5 kV
